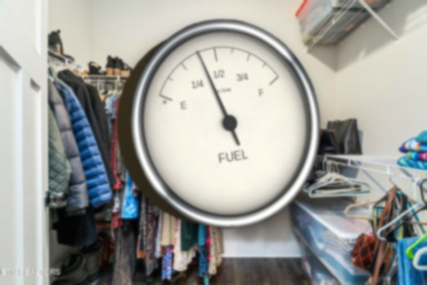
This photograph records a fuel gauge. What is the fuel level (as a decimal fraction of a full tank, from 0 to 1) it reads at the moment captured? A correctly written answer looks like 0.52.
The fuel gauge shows 0.375
